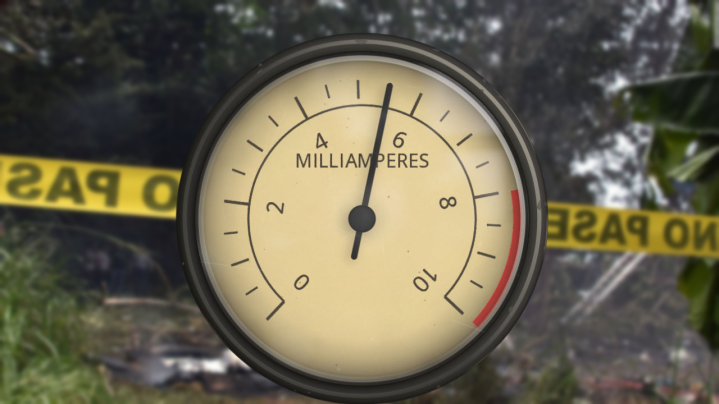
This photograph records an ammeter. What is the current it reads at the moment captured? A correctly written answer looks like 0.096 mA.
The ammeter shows 5.5 mA
